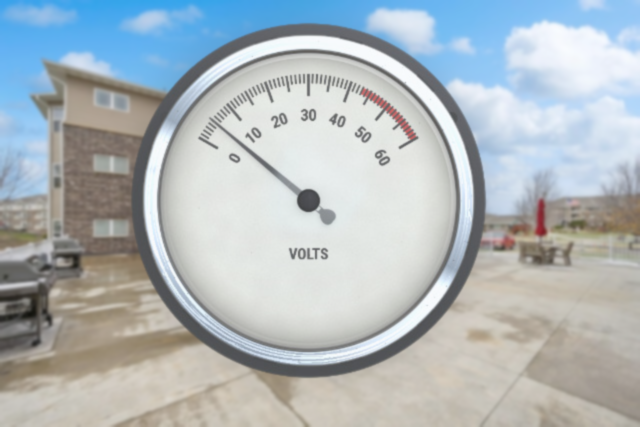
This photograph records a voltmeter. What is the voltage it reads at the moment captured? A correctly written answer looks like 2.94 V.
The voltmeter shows 5 V
